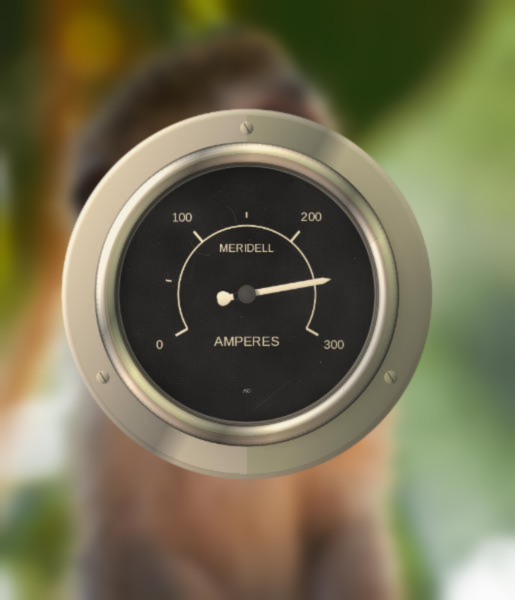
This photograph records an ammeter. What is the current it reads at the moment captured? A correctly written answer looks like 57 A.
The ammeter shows 250 A
